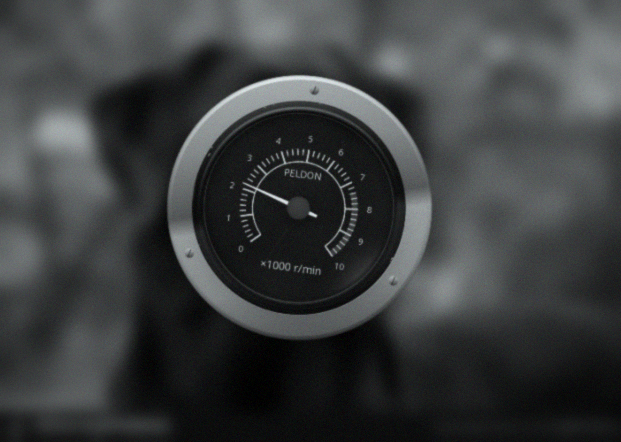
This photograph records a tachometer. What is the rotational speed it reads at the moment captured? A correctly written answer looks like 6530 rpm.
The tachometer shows 2200 rpm
